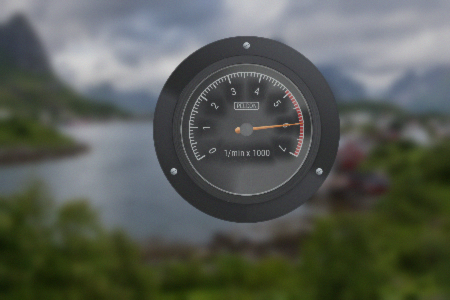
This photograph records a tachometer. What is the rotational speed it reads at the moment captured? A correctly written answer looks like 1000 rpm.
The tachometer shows 6000 rpm
